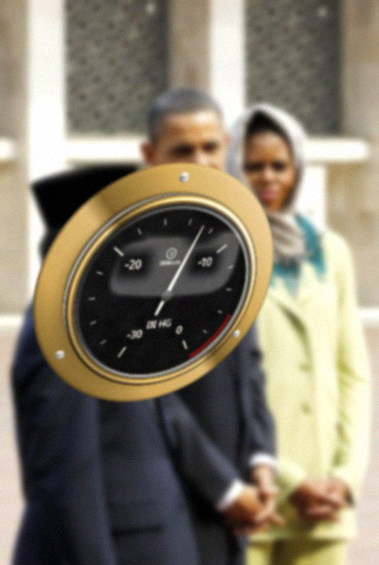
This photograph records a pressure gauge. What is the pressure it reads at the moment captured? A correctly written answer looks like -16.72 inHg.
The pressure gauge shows -13 inHg
